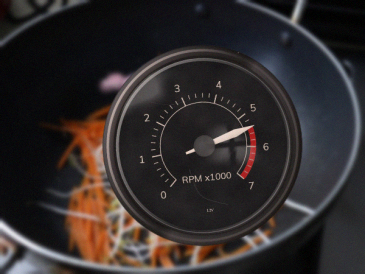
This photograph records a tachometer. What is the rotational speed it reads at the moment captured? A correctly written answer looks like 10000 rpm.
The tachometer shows 5400 rpm
